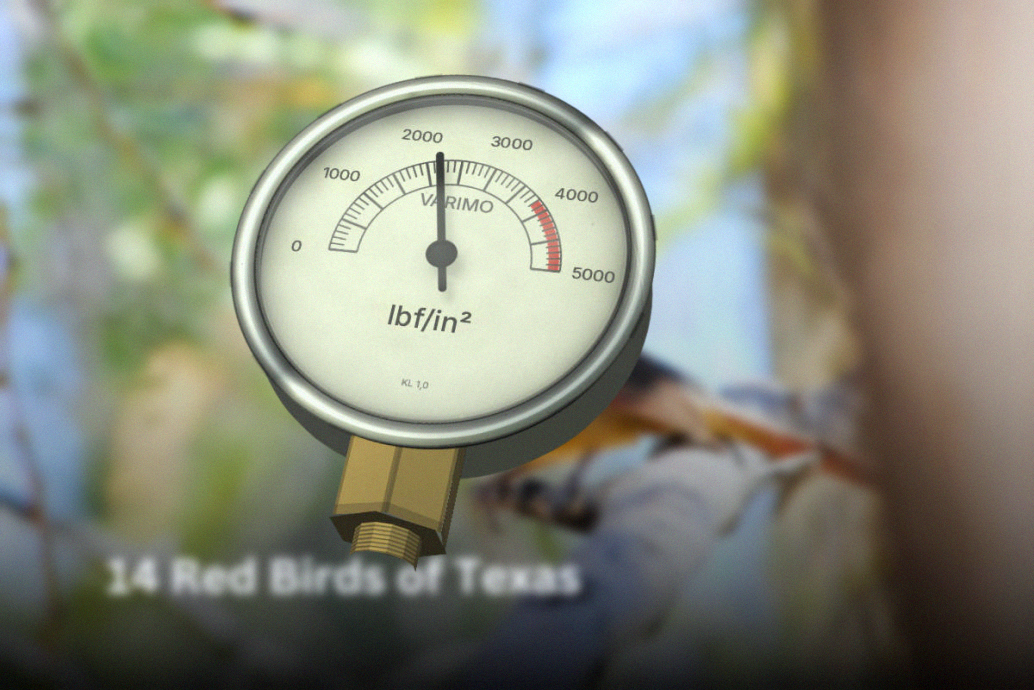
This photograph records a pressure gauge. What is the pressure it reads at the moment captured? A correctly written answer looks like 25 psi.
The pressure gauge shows 2200 psi
